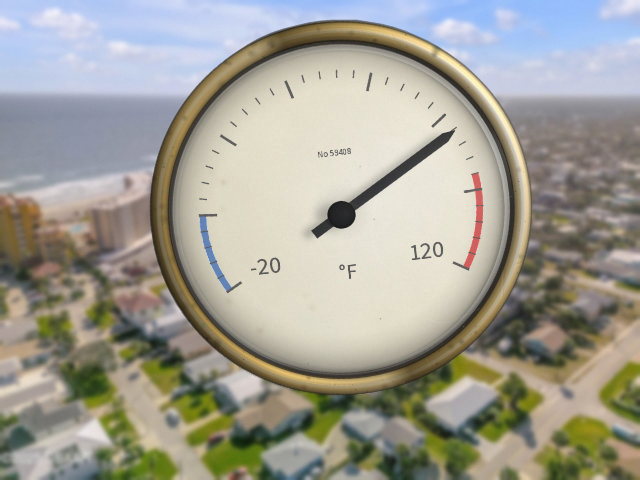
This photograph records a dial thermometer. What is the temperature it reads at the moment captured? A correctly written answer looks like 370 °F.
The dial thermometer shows 84 °F
